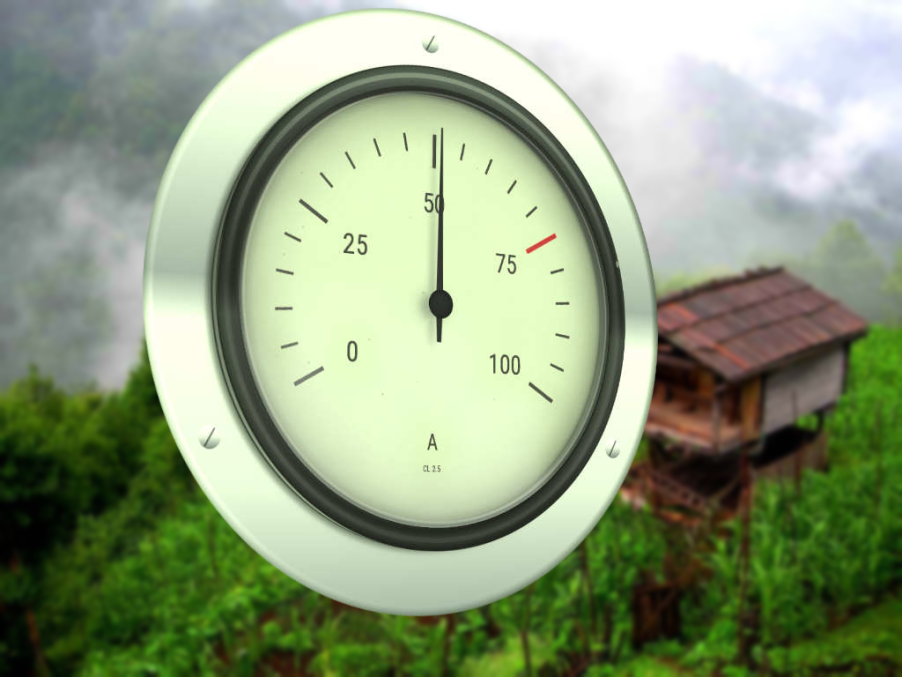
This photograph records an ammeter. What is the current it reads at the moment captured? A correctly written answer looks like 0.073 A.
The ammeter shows 50 A
